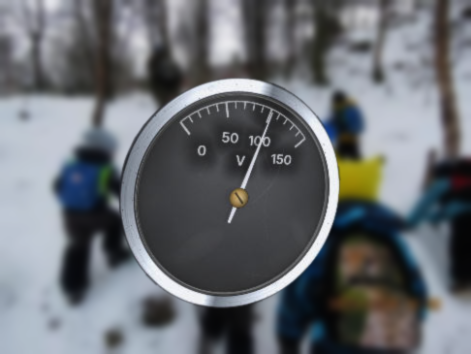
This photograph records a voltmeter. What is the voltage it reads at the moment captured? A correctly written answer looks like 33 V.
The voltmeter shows 100 V
